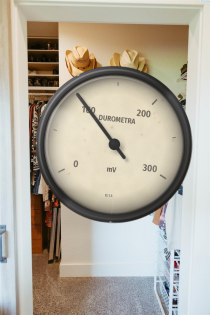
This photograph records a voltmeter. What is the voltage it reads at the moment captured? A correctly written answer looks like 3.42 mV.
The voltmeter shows 100 mV
